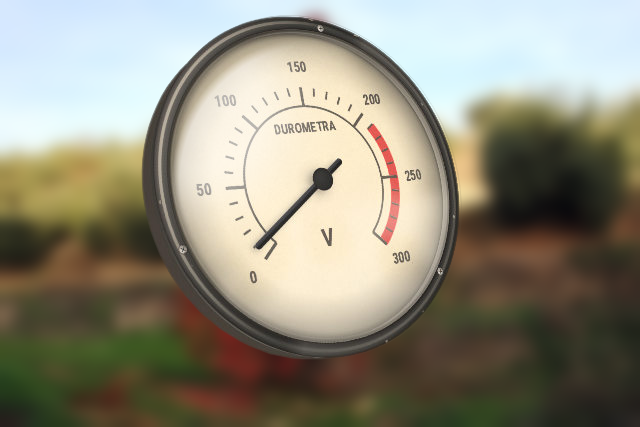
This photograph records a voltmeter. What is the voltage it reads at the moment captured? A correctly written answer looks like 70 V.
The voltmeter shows 10 V
